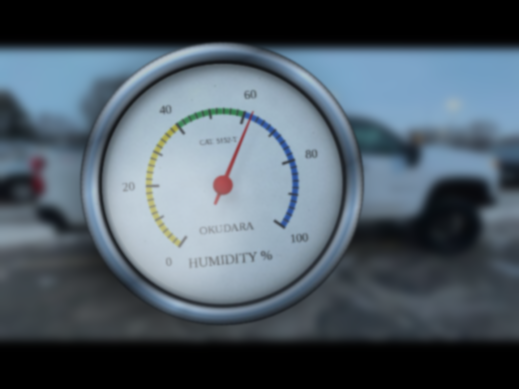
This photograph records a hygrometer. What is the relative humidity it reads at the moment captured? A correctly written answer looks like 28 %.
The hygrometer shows 62 %
